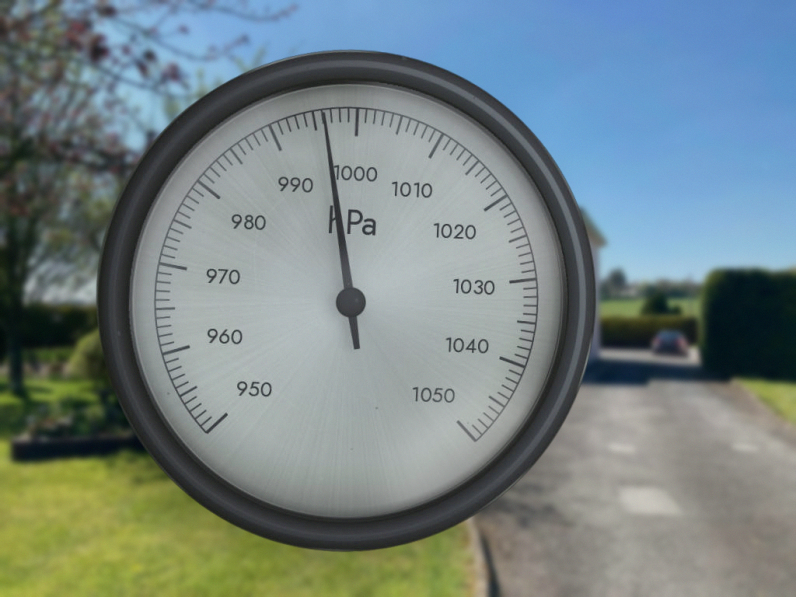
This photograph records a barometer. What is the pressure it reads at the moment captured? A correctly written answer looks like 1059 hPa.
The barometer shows 996 hPa
